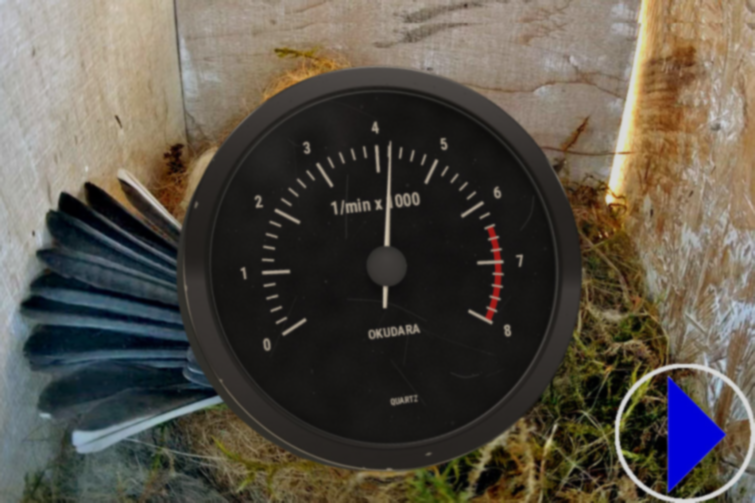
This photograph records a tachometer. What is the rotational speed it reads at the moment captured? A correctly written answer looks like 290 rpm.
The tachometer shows 4200 rpm
